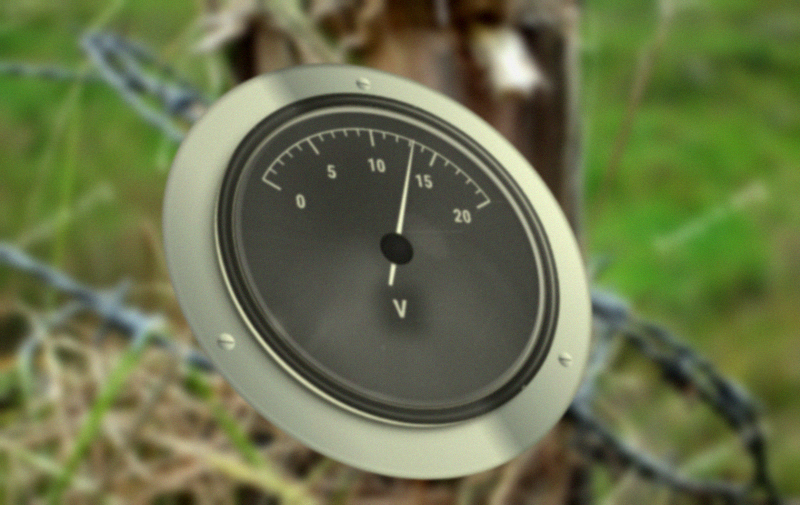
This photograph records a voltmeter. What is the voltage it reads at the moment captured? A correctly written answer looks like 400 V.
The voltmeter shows 13 V
